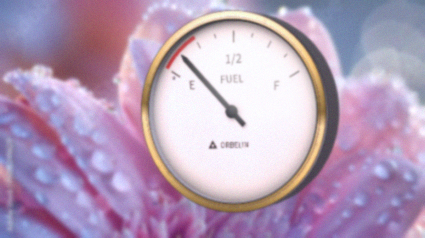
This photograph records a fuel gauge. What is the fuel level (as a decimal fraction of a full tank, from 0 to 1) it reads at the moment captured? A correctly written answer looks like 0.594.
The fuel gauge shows 0.125
